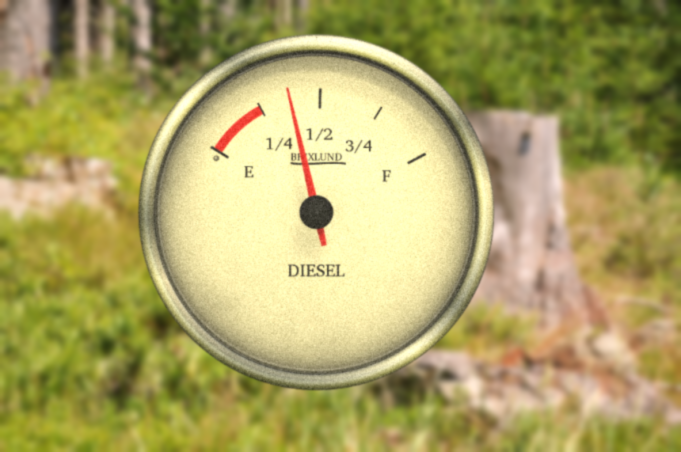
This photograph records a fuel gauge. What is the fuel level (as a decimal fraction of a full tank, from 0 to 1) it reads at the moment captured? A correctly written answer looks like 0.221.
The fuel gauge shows 0.375
